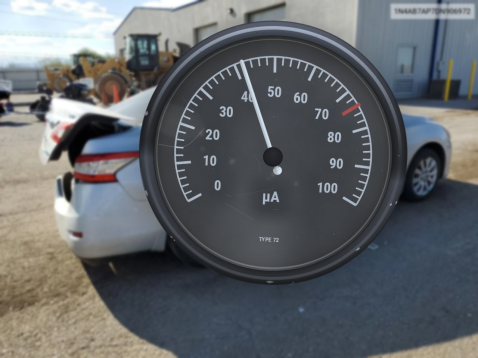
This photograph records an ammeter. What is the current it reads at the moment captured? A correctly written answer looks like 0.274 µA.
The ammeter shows 42 µA
